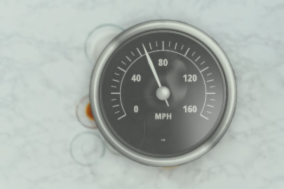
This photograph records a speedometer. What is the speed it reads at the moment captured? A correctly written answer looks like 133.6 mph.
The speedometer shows 65 mph
